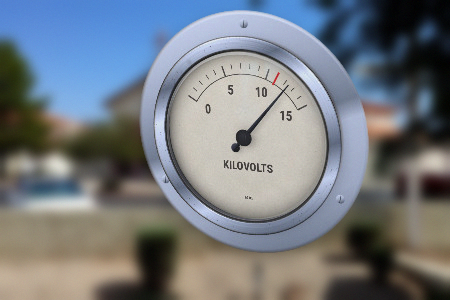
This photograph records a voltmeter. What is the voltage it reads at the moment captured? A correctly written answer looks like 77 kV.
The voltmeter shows 12.5 kV
